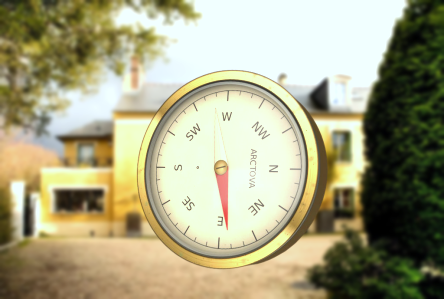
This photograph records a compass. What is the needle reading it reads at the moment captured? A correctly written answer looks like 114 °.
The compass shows 80 °
